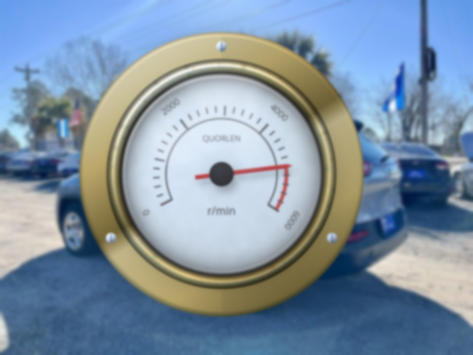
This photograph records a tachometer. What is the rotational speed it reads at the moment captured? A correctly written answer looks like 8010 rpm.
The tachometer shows 5000 rpm
